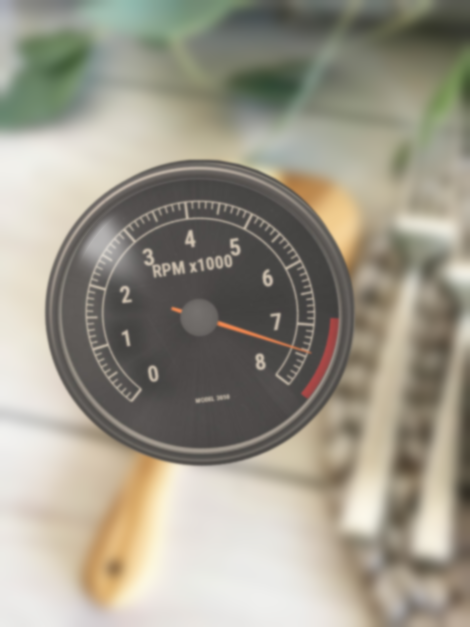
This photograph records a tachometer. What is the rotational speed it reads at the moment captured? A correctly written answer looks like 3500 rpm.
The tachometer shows 7400 rpm
